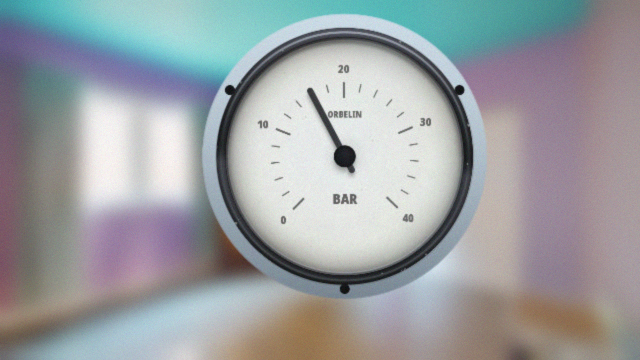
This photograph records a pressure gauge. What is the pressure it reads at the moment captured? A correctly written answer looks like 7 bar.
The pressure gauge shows 16 bar
